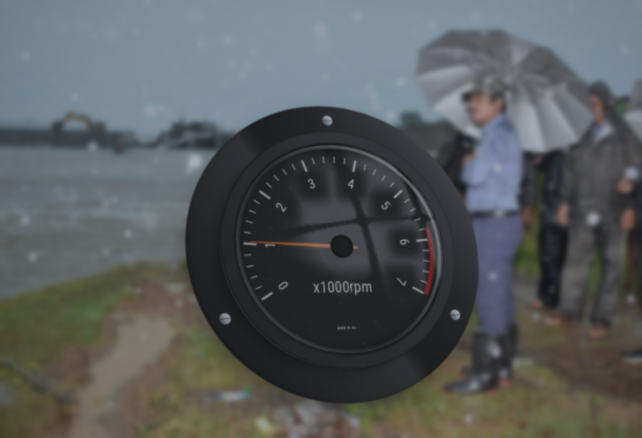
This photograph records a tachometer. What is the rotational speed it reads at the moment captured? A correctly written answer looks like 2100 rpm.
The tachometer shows 1000 rpm
